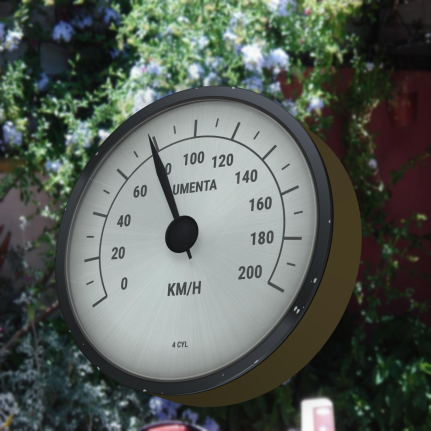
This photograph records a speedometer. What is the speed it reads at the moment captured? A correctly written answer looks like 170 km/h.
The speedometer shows 80 km/h
